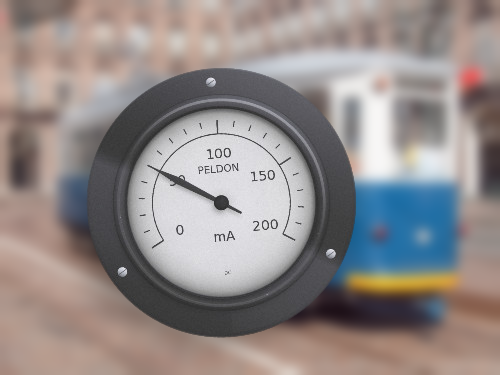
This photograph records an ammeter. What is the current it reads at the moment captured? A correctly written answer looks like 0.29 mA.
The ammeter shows 50 mA
